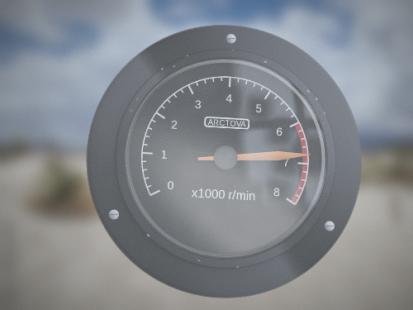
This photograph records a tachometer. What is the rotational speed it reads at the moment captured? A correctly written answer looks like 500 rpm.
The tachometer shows 6800 rpm
